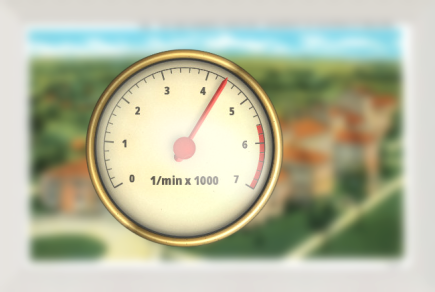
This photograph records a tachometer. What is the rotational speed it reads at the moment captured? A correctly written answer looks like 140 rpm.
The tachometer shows 4400 rpm
